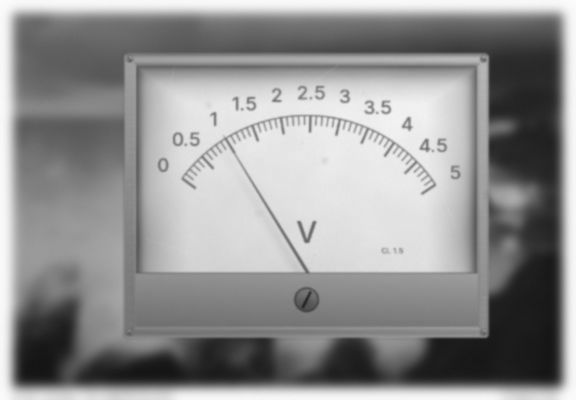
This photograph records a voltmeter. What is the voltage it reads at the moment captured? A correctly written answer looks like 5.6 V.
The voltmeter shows 1 V
